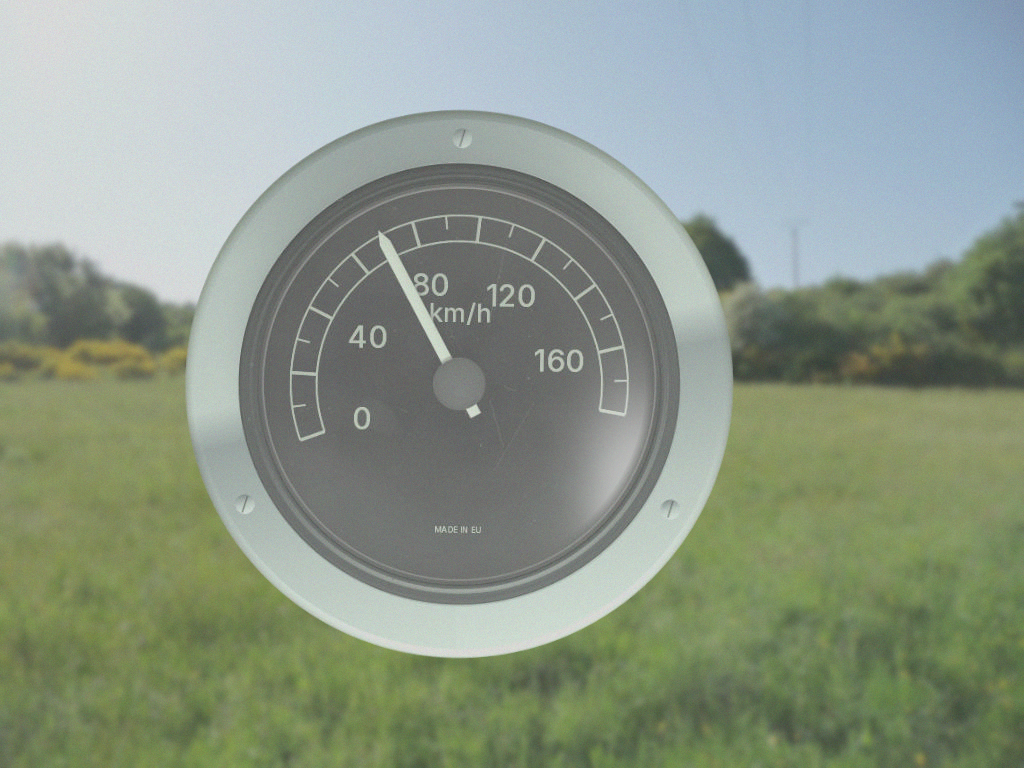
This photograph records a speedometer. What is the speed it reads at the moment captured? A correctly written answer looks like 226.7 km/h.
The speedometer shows 70 km/h
